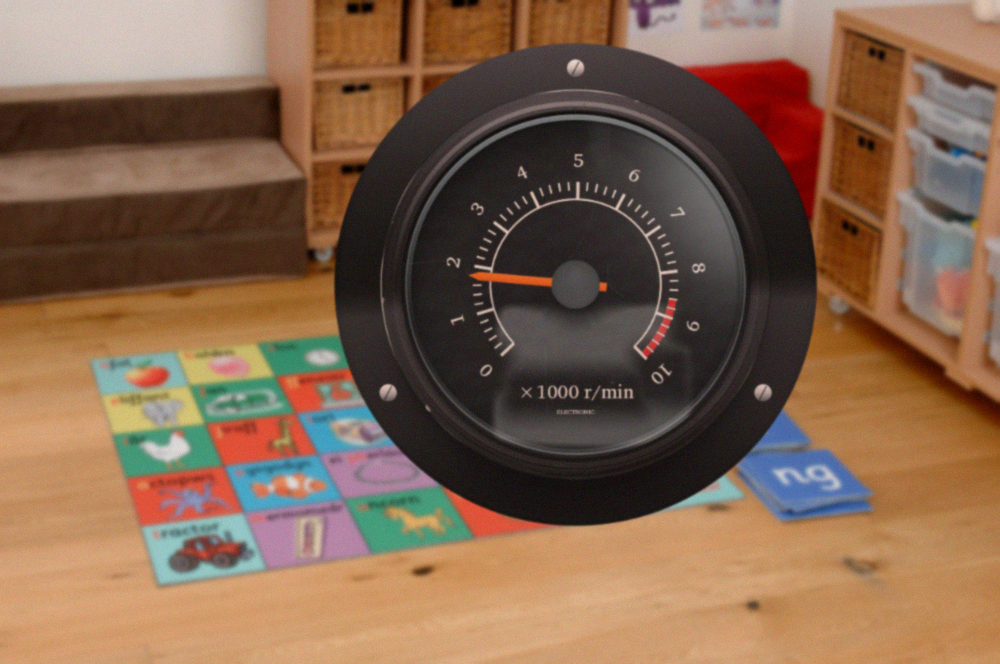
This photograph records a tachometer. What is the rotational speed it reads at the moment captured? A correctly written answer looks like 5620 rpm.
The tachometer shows 1800 rpm
